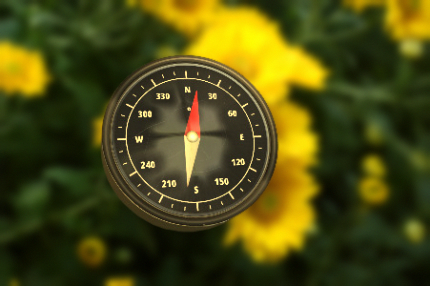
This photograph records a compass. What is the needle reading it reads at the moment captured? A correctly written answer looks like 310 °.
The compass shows 10 °
